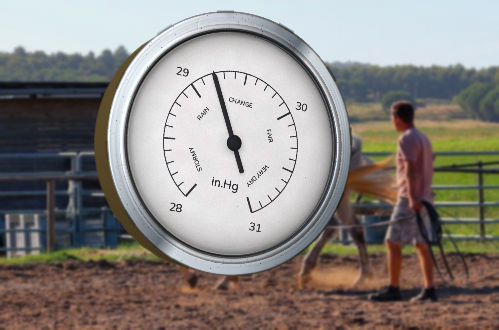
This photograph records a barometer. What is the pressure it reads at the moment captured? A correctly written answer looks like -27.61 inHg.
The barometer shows 29.2 inHg
